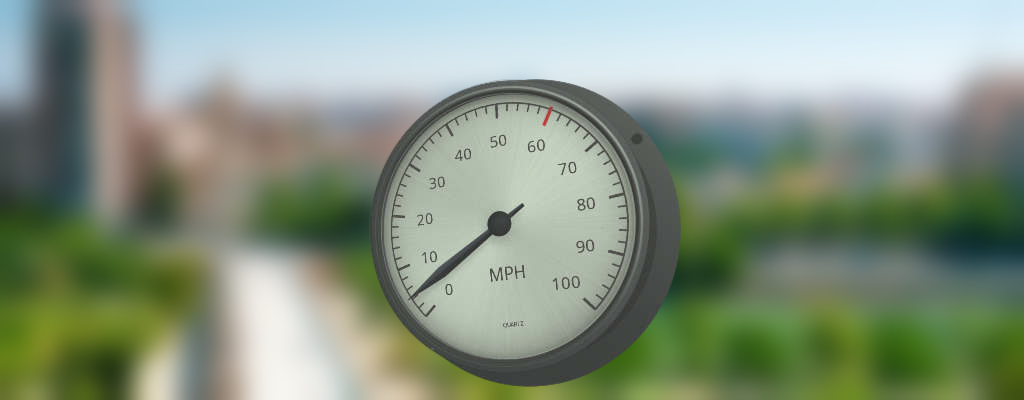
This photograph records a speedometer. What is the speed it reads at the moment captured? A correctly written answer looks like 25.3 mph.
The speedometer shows 4 mph
